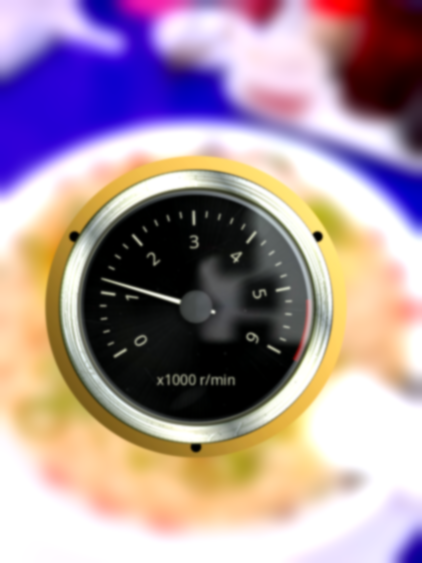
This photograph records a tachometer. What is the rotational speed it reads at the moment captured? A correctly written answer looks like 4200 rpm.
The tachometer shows 1200 rpm
